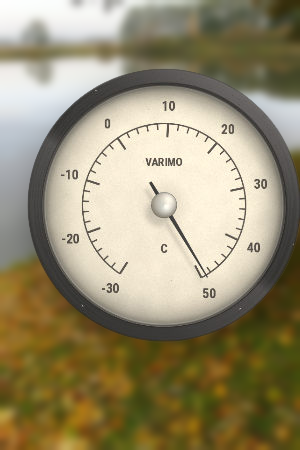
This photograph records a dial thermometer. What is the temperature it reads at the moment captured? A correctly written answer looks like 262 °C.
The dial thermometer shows 49 °C
